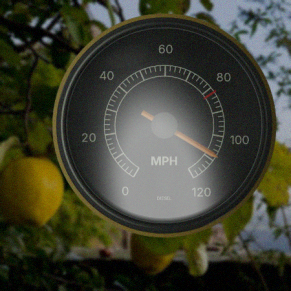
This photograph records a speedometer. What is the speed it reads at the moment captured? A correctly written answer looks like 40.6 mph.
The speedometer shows 108 mph
